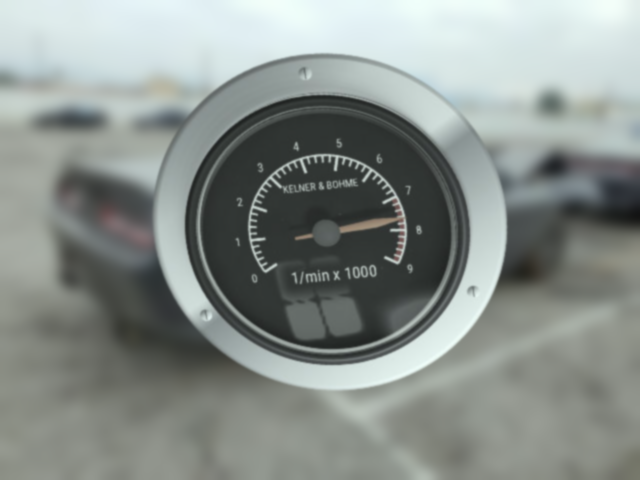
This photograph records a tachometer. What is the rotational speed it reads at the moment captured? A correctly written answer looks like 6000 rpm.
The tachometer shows 7600 rpm
